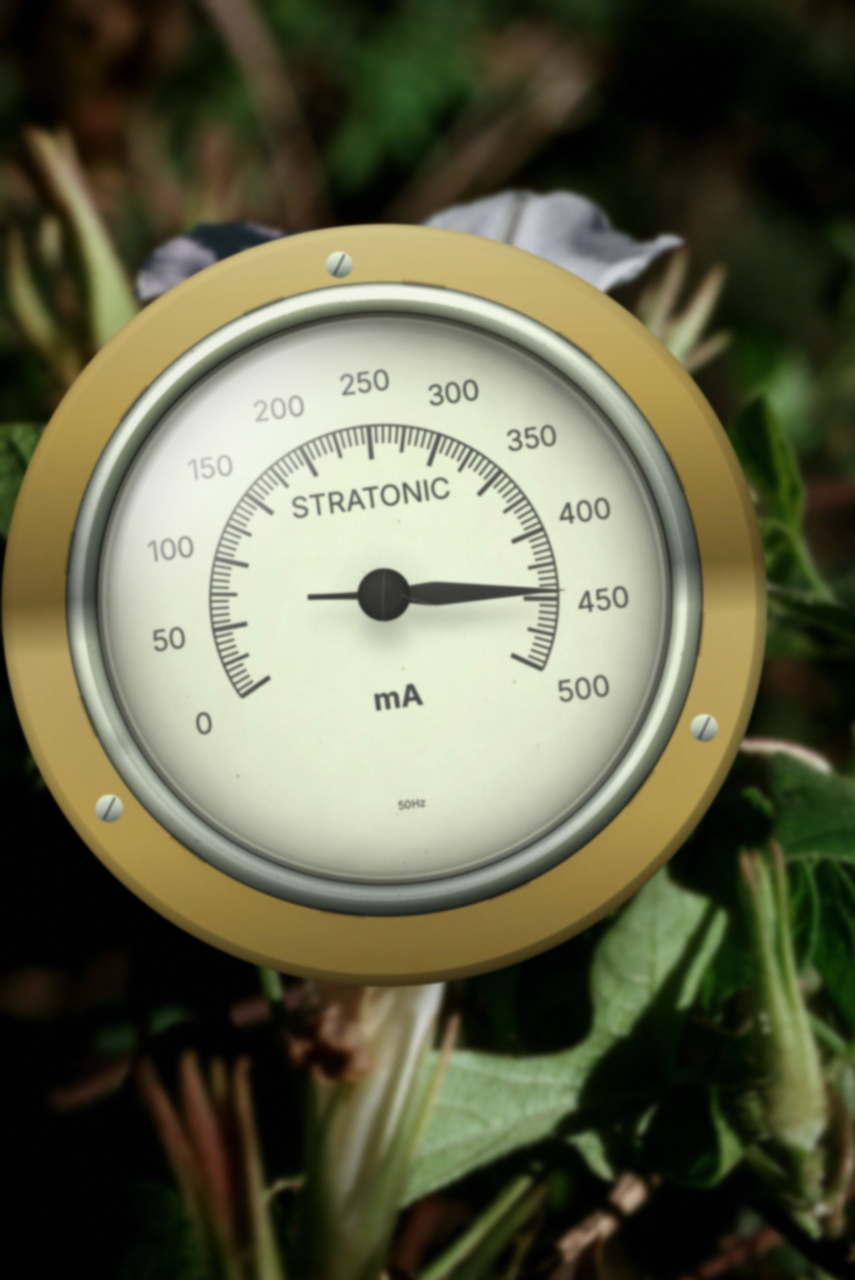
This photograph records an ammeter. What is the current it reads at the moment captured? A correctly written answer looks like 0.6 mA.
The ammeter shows 445 mA
